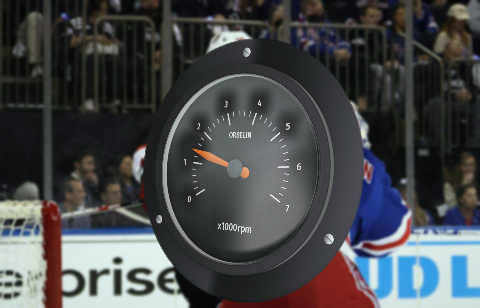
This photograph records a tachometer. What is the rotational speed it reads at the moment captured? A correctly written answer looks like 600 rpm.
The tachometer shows 1400 rpm
